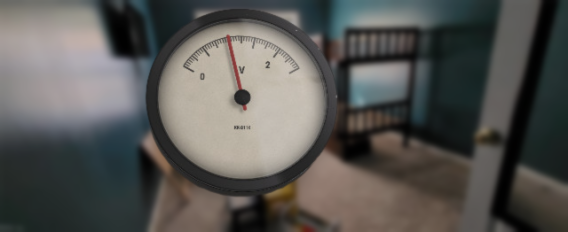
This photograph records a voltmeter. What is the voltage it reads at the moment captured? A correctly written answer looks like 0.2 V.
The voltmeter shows 1 V
